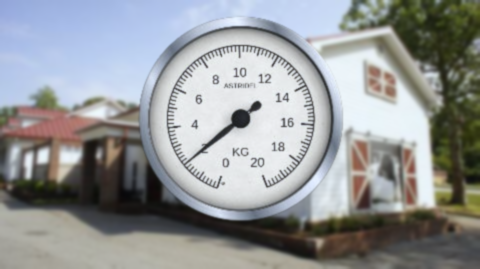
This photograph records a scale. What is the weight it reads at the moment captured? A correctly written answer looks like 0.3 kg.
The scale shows 2 kg
